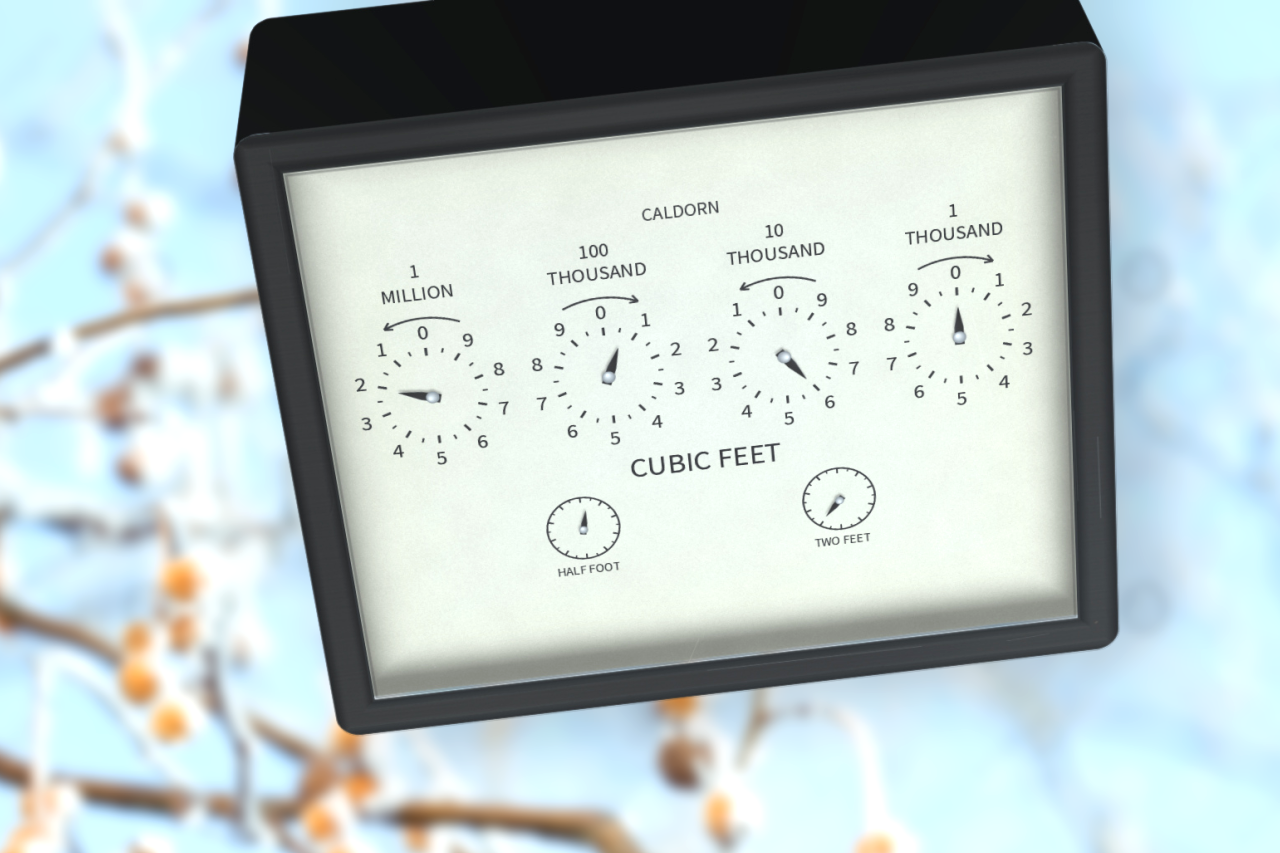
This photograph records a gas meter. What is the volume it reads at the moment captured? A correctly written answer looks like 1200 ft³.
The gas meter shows 206000 ft³
